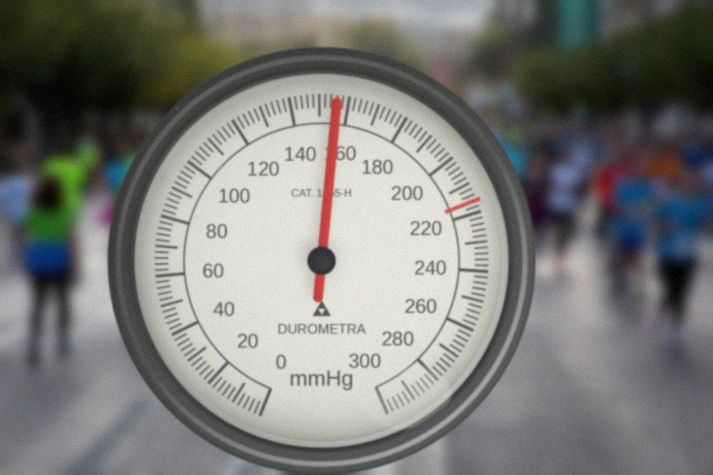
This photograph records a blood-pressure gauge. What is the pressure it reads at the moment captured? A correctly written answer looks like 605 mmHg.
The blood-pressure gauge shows 156 mmHg
